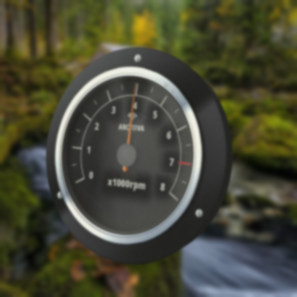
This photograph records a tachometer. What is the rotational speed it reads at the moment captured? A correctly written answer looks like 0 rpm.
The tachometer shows 4000 rpm
